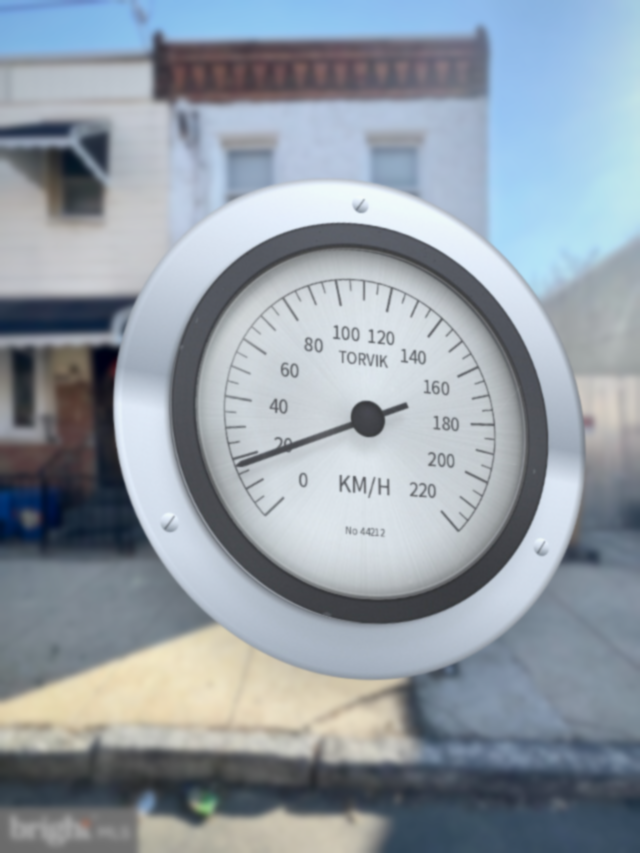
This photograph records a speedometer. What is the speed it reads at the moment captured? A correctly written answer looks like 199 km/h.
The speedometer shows 17.5 km/h
